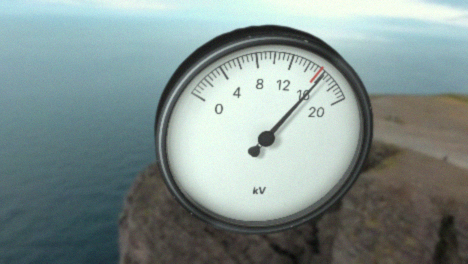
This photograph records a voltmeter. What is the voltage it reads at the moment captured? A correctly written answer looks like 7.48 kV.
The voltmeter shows 16 kV
